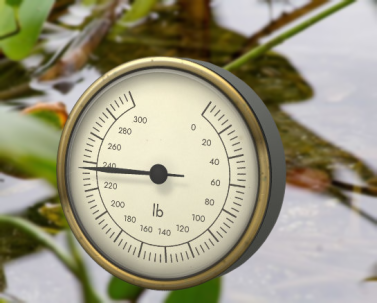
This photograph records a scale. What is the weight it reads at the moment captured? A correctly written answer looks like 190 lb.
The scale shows 236 lb
